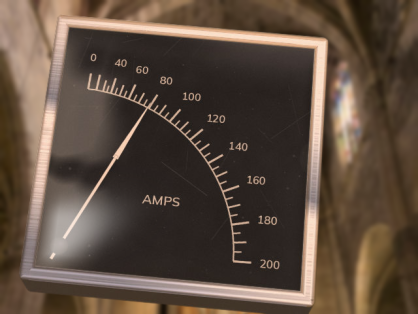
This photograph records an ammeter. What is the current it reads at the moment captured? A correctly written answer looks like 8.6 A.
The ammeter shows 80 A
